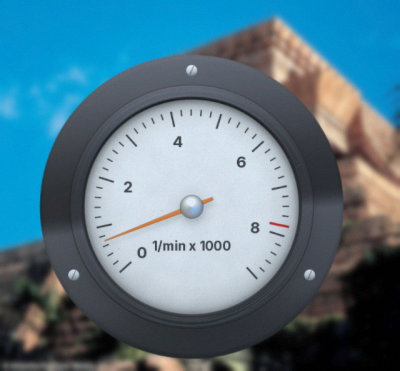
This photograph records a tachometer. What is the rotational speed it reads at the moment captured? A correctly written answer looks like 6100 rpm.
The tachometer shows 700 rpm
